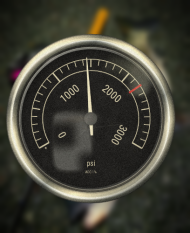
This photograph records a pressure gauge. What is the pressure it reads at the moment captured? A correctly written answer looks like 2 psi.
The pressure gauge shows 1450 psi
